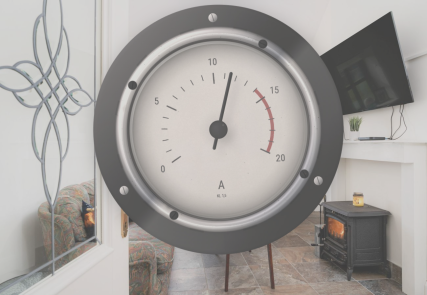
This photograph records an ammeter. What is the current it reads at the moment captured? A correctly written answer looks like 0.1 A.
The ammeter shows 11.5 A
